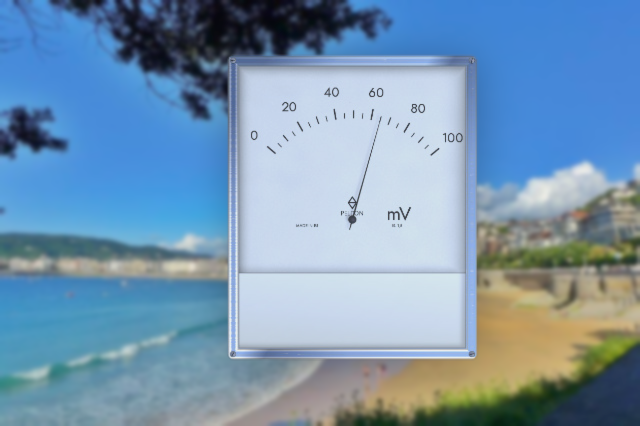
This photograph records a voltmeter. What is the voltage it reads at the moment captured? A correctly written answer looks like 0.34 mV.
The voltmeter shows 65 mV
